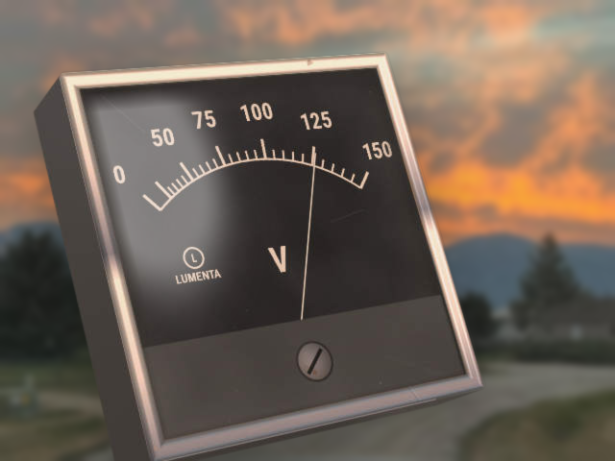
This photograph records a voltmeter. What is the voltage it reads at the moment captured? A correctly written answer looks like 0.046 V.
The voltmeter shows 125 V
